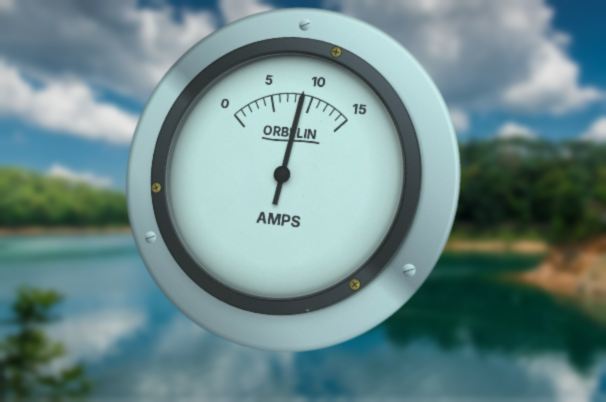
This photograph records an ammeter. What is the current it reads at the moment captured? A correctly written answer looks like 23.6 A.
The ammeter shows 9 A
